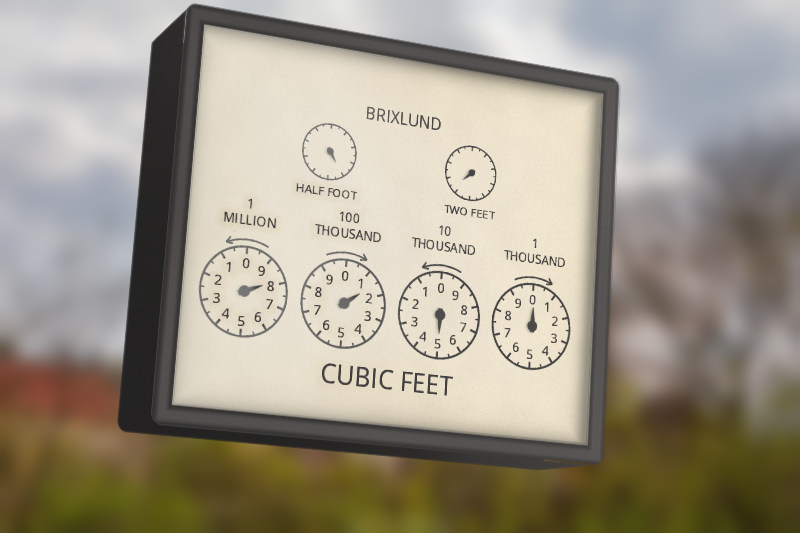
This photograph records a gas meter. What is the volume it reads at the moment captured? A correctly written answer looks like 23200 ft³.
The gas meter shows 815000 ft³
